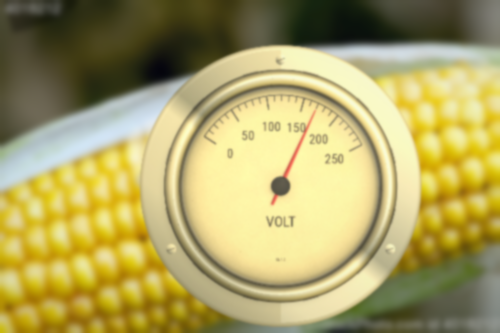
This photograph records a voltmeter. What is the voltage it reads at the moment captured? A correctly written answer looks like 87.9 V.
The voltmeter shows 170 V
